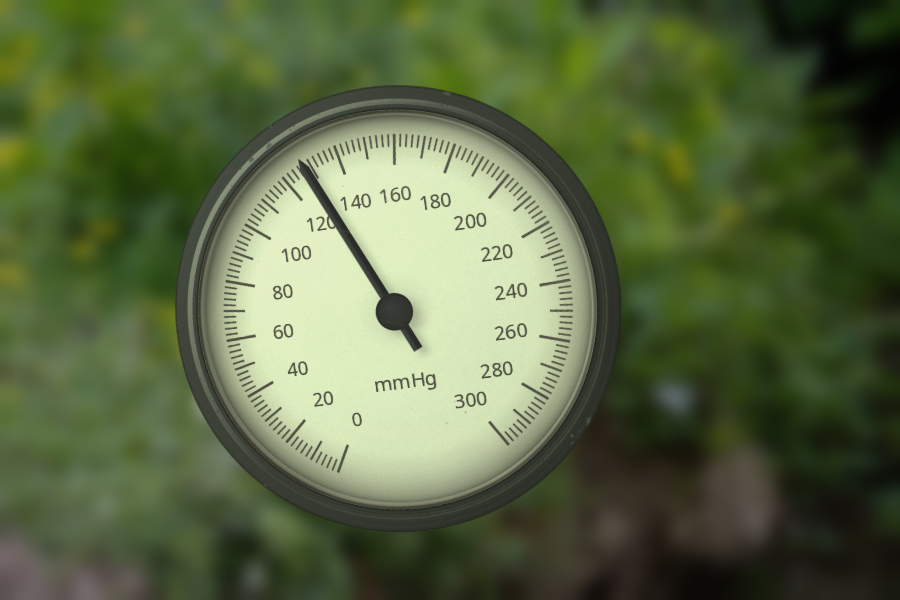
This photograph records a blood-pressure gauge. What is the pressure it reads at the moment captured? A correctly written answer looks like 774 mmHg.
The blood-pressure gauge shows 128 mmHg
